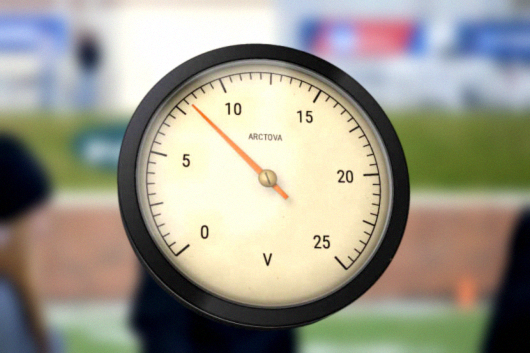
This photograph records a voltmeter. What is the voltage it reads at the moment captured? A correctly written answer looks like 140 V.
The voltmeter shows 8 V
